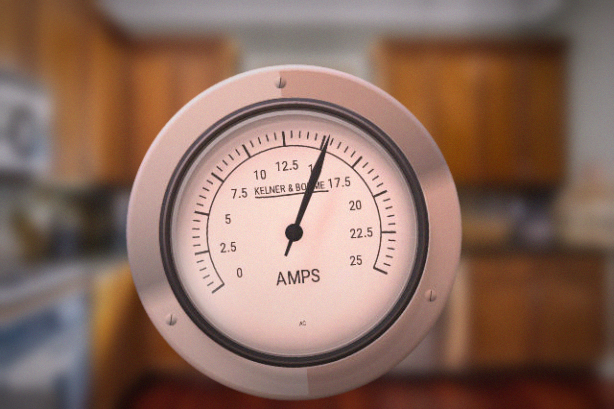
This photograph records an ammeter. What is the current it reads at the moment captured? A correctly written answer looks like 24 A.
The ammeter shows 15.25 A
